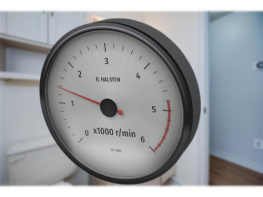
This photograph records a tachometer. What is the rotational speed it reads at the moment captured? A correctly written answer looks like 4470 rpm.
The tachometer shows 1400 rpm
